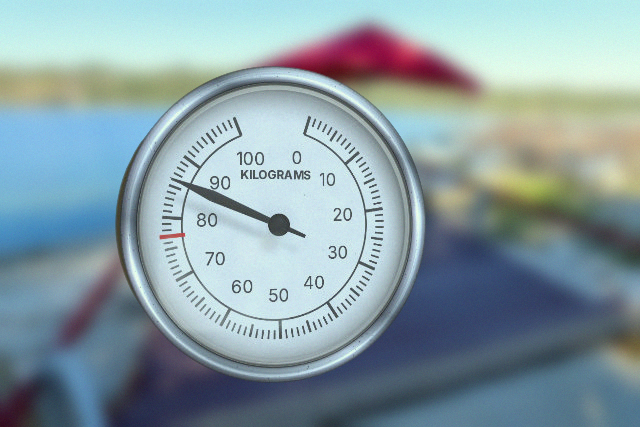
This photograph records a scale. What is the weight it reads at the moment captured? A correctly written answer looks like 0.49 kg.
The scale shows 86 kg
